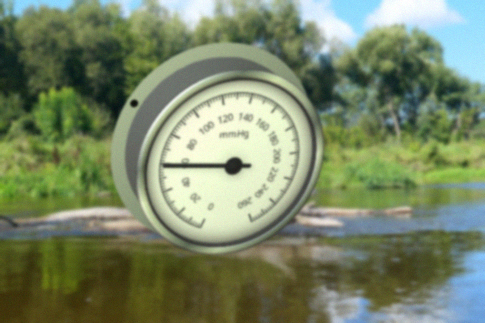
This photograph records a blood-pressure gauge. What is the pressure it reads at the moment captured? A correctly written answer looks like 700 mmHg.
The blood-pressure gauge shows 60 mmHg
